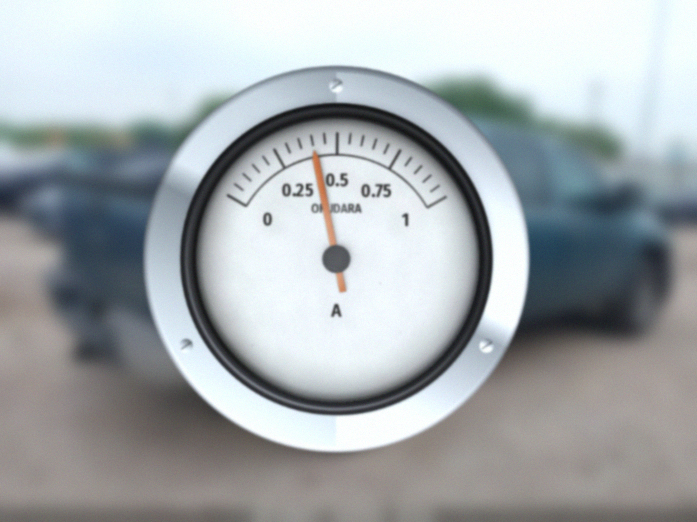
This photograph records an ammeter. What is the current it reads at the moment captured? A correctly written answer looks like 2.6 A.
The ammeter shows 0.4 A
